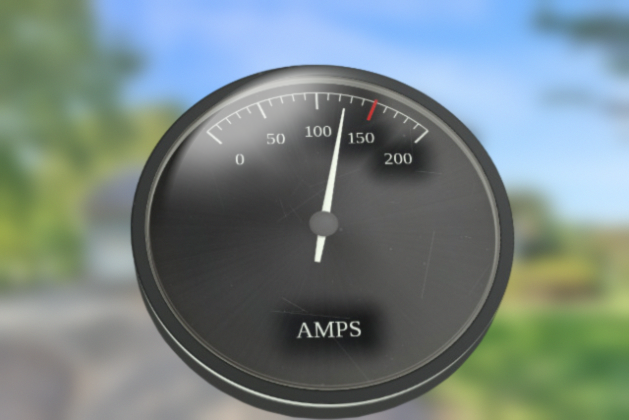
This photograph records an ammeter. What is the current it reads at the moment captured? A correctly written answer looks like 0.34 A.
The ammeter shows 125 A
